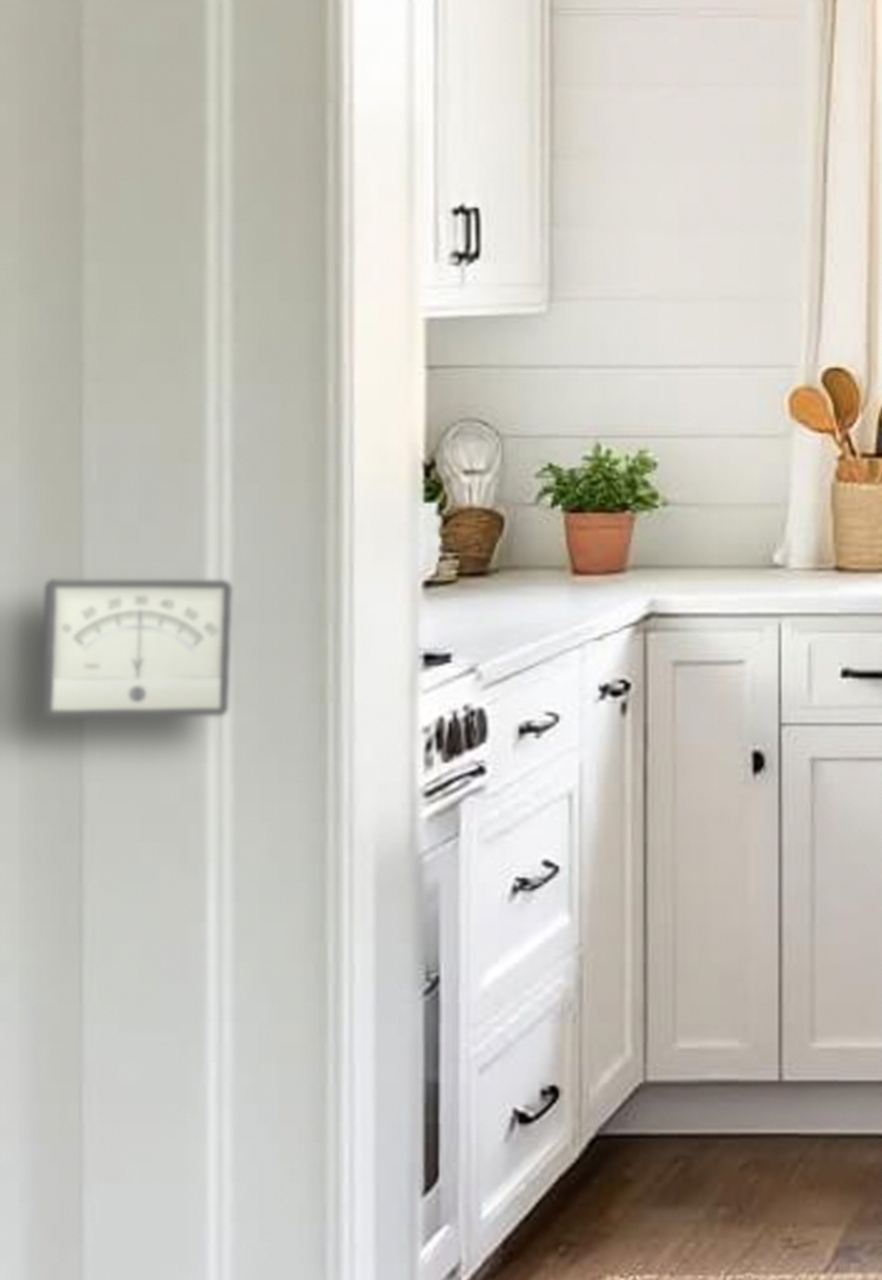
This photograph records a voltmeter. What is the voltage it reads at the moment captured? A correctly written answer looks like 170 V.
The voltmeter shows 30 V
